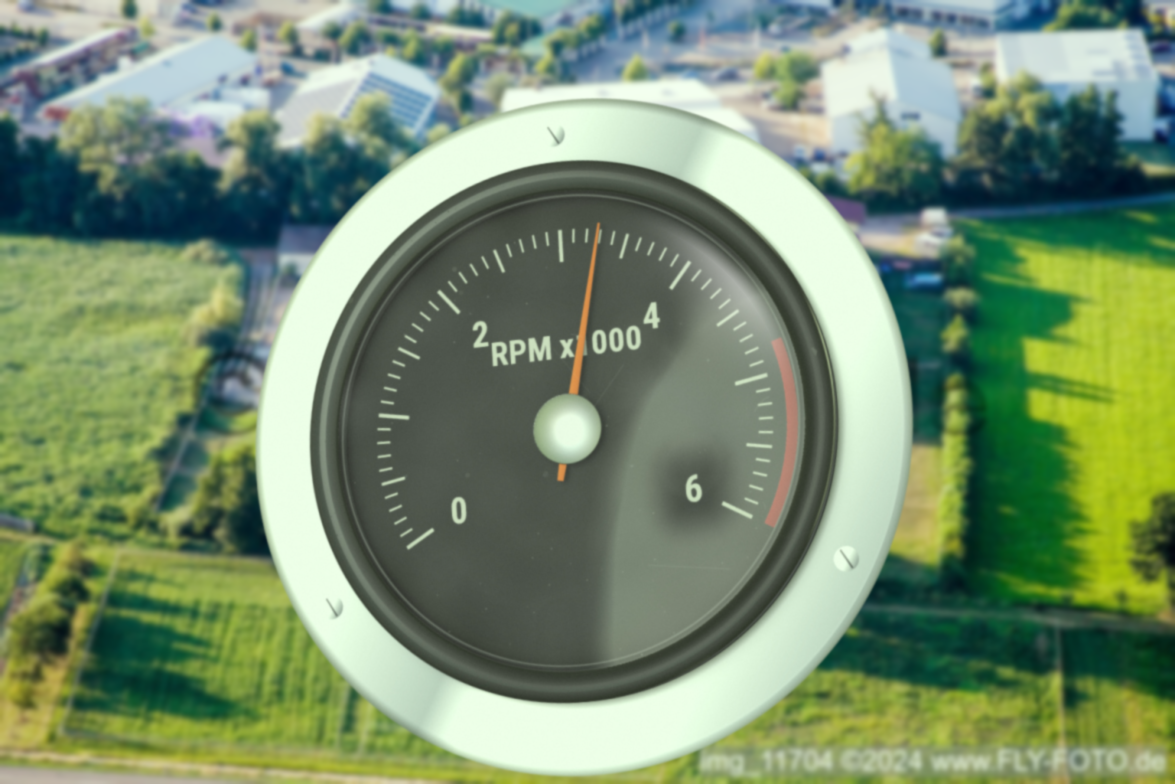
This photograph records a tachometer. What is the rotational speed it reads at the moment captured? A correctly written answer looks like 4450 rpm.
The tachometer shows 3300 rpm
